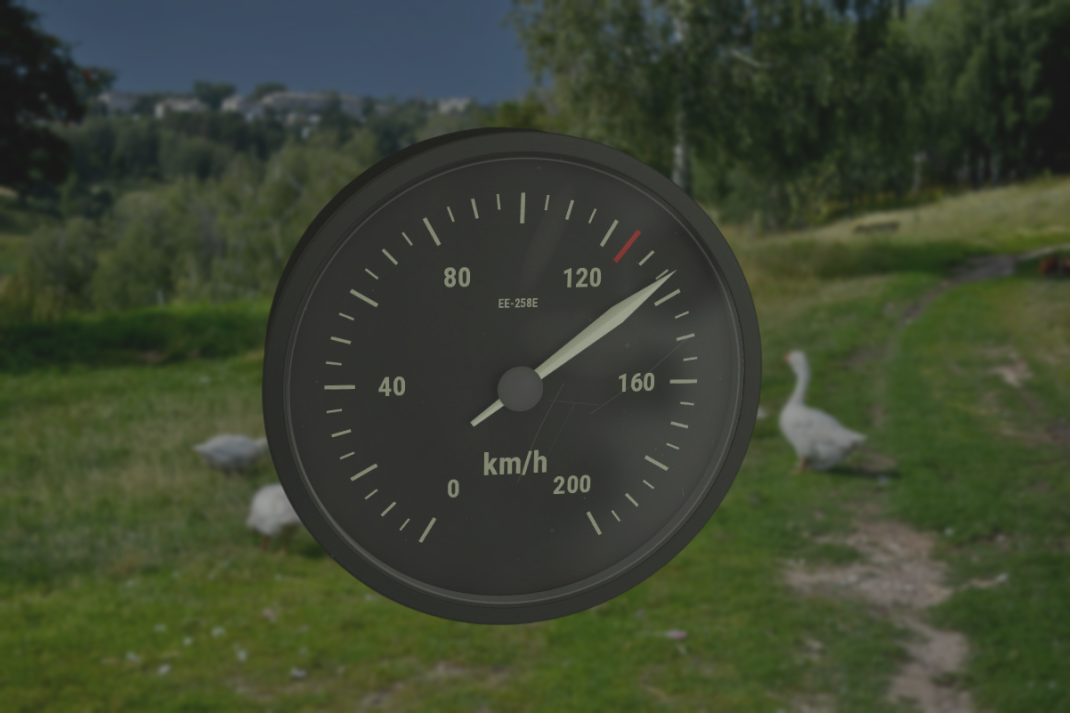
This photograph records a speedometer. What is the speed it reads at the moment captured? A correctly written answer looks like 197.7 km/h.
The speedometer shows 135 km/h
